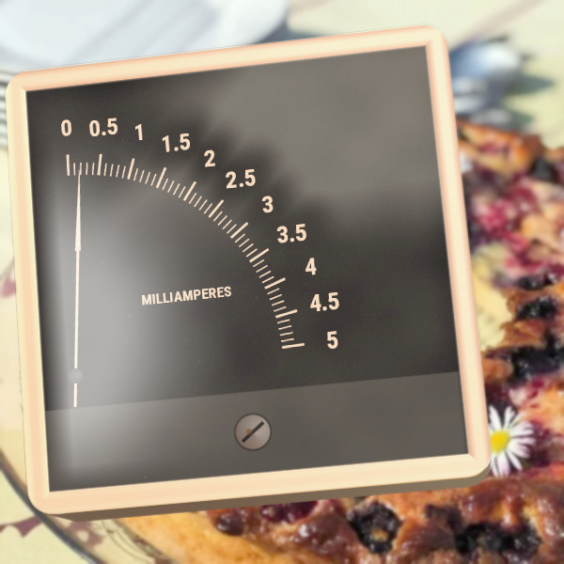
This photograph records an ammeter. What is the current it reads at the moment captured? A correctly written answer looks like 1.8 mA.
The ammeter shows 0.2 mA
